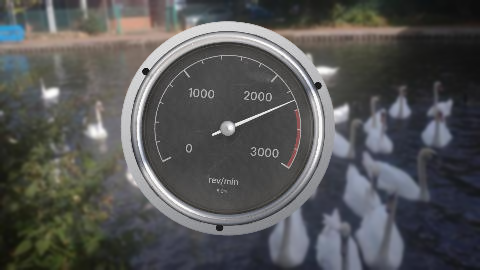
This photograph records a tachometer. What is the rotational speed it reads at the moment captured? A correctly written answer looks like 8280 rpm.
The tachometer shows 2300 rpm
